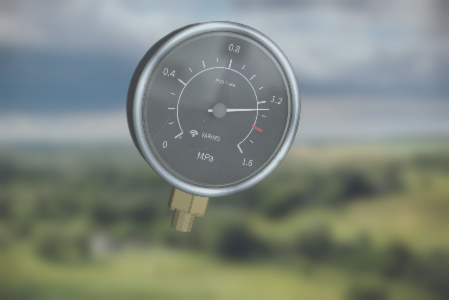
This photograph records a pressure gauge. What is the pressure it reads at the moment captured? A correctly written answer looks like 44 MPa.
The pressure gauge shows 1.25 MPa
